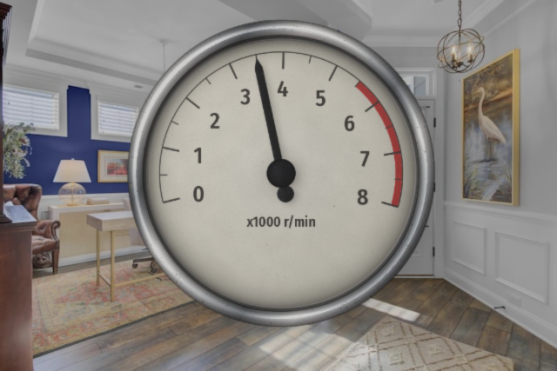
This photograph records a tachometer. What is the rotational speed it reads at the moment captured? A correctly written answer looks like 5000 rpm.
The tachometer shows 3500 rpm
